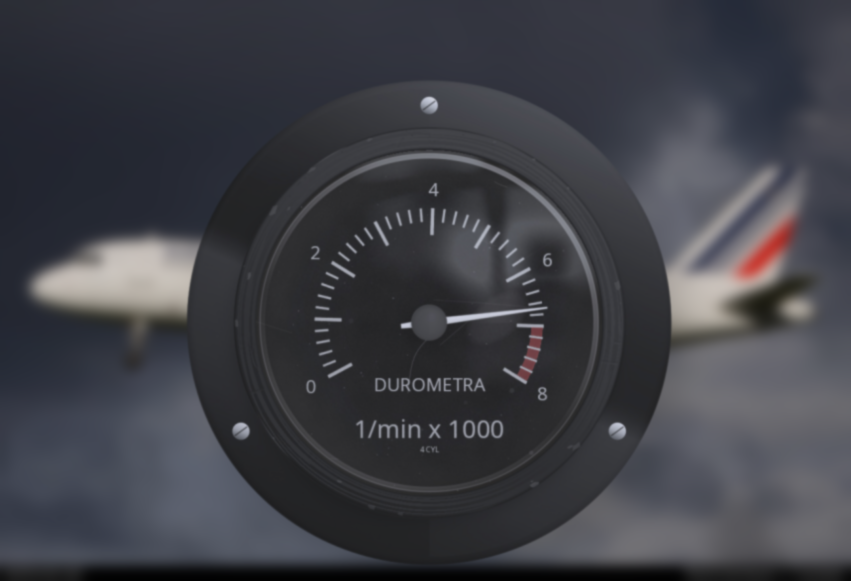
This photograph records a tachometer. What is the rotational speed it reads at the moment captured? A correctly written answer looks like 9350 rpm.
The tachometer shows 6700 rpm
